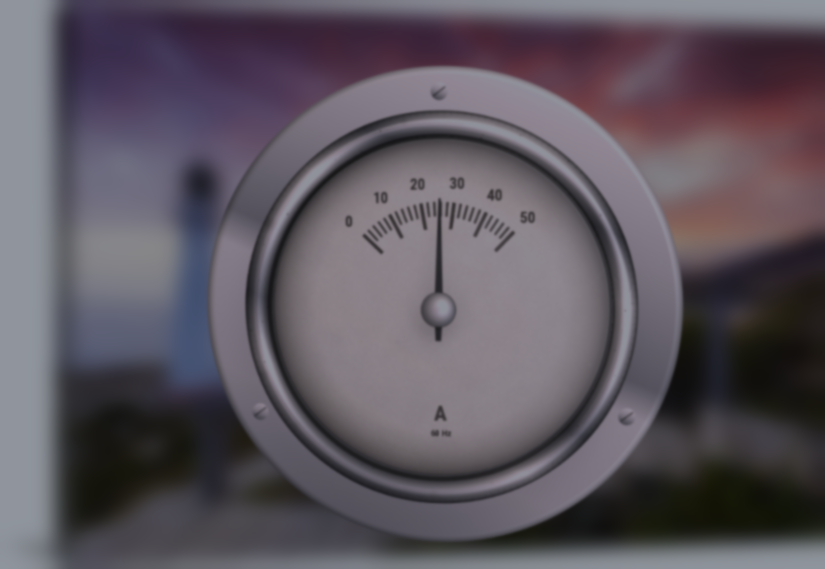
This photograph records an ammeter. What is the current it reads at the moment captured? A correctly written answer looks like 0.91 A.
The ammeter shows 26 A
